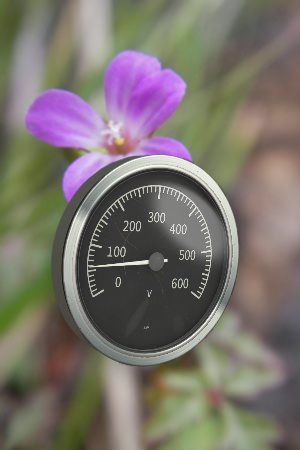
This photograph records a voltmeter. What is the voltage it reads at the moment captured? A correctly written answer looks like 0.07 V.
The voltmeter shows 60 V
